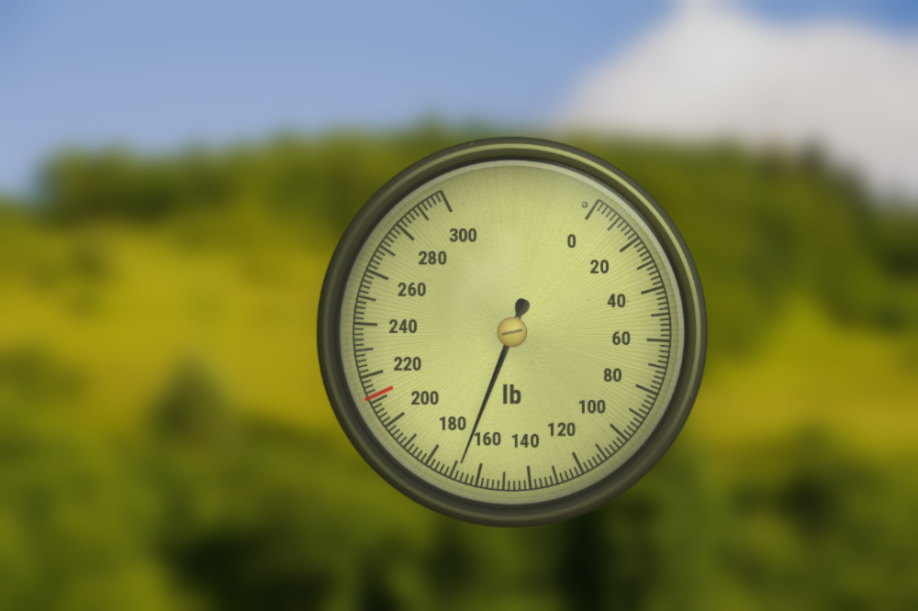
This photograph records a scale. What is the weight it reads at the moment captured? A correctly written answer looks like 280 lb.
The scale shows 168 lb
